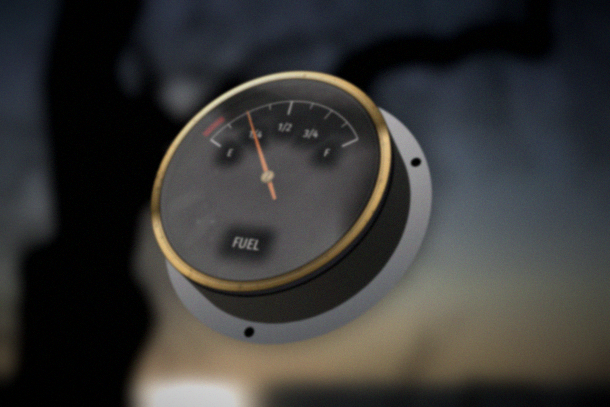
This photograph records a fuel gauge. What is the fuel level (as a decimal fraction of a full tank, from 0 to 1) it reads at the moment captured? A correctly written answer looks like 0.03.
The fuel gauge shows 0.25
